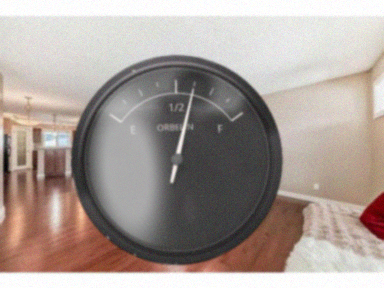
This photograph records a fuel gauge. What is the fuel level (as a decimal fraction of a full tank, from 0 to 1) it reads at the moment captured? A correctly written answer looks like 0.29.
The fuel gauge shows 0.625
